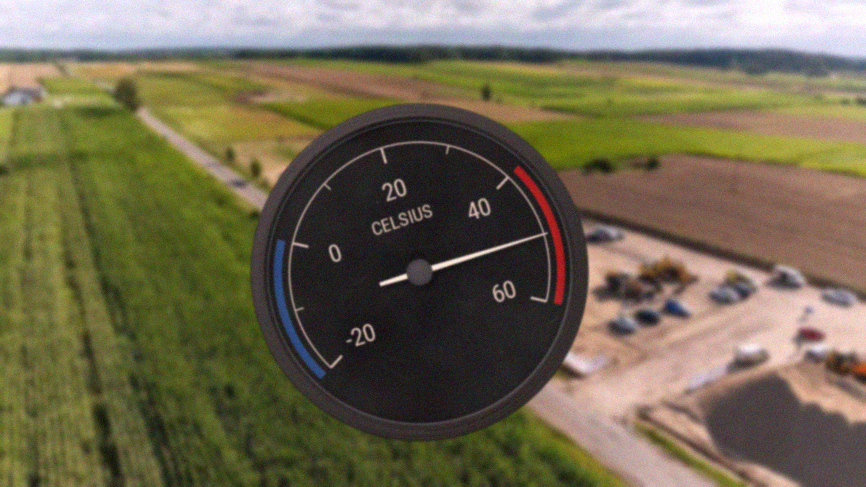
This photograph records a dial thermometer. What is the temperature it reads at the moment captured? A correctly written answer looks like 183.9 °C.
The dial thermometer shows 50 °C
